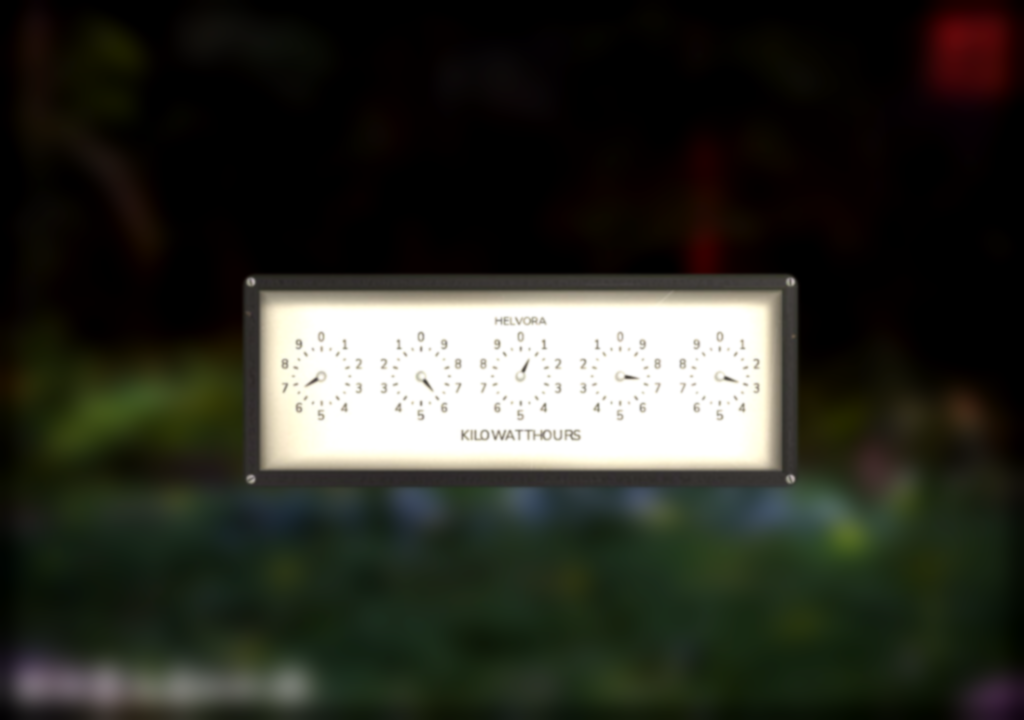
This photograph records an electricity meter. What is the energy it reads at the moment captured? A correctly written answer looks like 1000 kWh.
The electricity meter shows 66073 kWh
